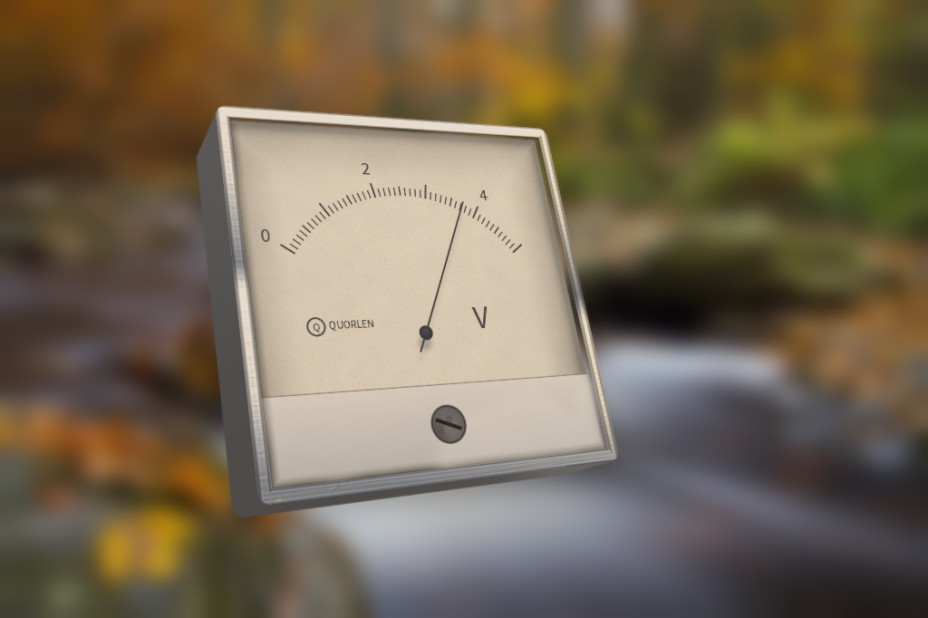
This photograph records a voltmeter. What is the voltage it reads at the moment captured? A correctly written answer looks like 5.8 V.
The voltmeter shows 3.7 V
